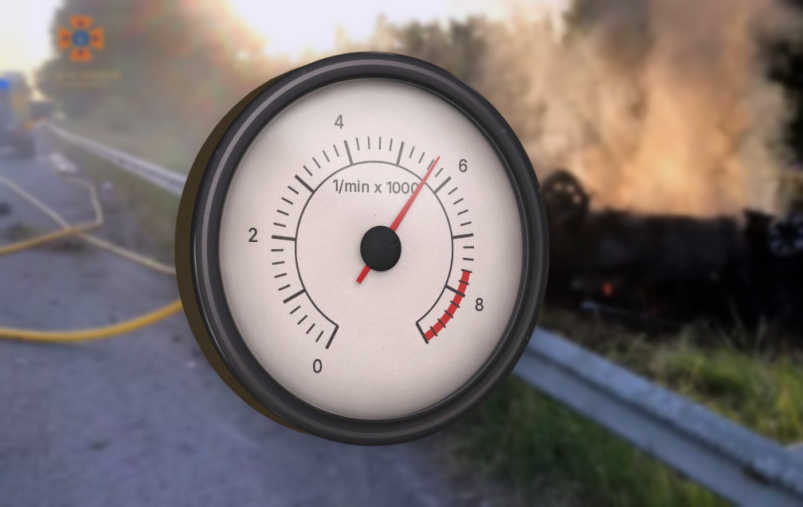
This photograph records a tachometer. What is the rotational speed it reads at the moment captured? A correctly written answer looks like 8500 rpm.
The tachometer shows 5600 rpm
